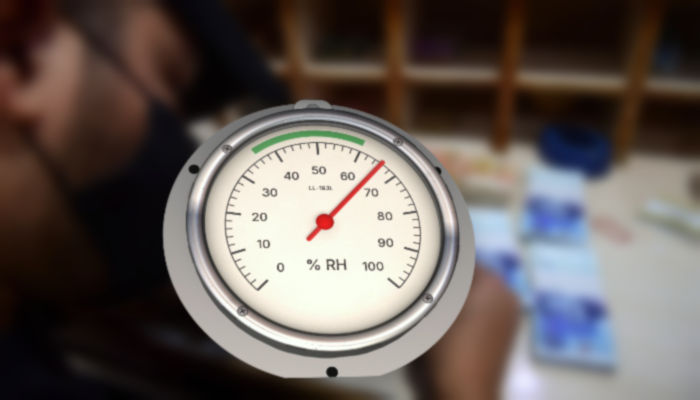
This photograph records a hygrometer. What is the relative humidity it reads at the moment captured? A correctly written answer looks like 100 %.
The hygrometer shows 66 %
